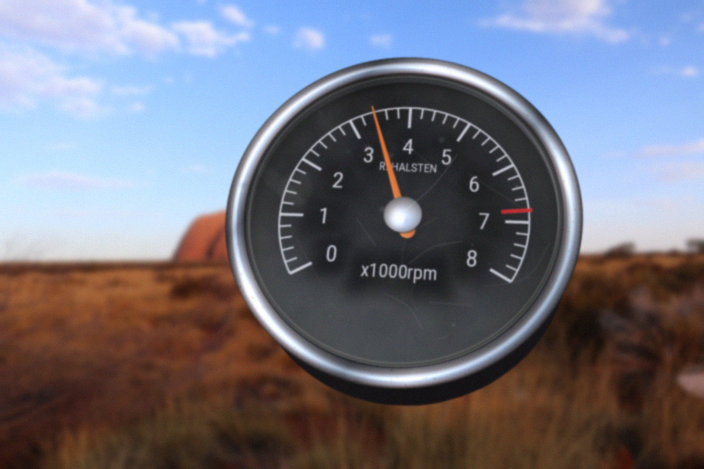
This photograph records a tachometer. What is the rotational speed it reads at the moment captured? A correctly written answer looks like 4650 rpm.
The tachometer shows 3400 rpm
